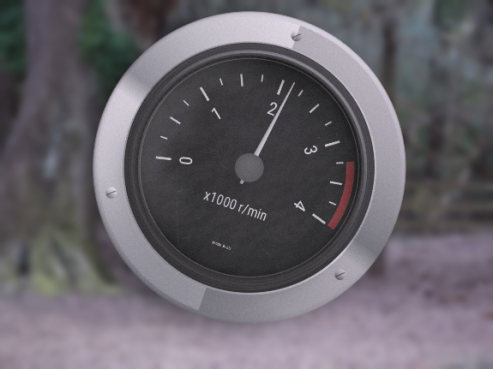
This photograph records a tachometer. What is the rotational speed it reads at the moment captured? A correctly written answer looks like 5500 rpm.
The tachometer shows 2125 rpm
